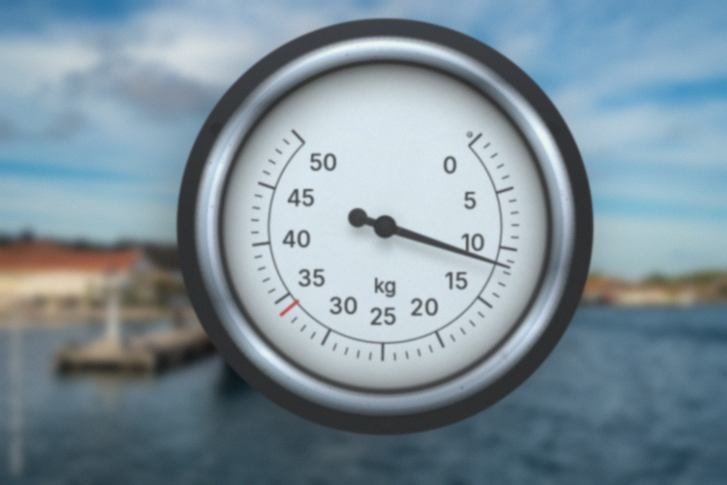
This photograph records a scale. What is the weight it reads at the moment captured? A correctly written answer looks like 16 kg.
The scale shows 11.5 kg
